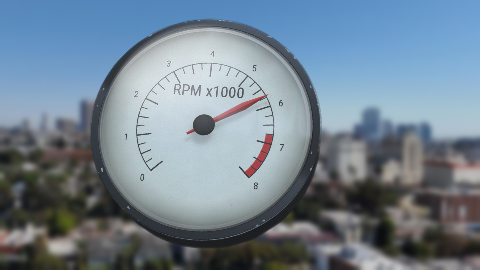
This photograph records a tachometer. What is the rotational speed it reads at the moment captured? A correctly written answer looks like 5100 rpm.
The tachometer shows 5750 rpm
